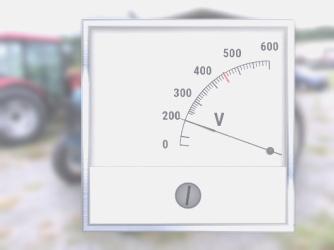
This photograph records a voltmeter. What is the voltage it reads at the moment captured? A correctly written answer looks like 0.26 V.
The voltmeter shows 200 V
